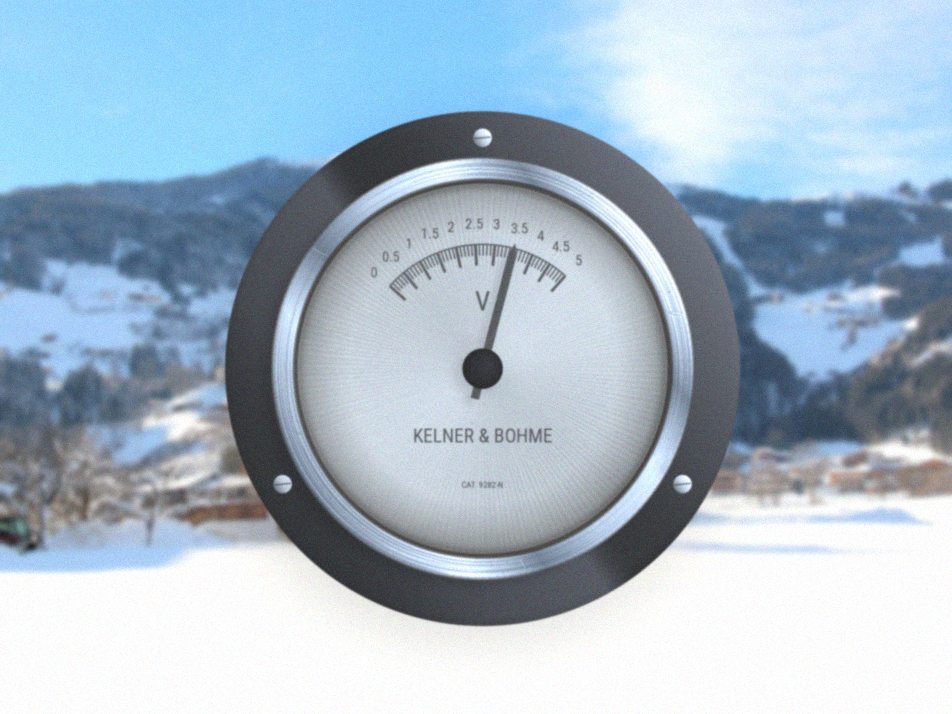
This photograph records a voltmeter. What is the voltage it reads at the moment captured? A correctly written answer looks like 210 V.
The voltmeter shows 3.5 V
